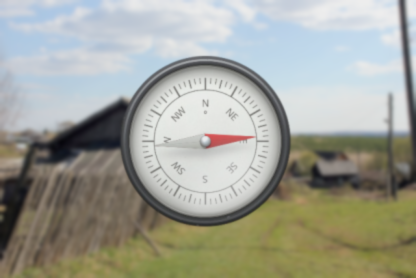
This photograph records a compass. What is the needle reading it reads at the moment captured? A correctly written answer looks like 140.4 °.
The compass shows 85 °
